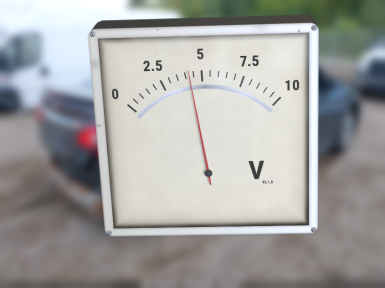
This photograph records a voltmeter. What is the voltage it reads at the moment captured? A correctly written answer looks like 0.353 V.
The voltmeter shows 4.25 V
